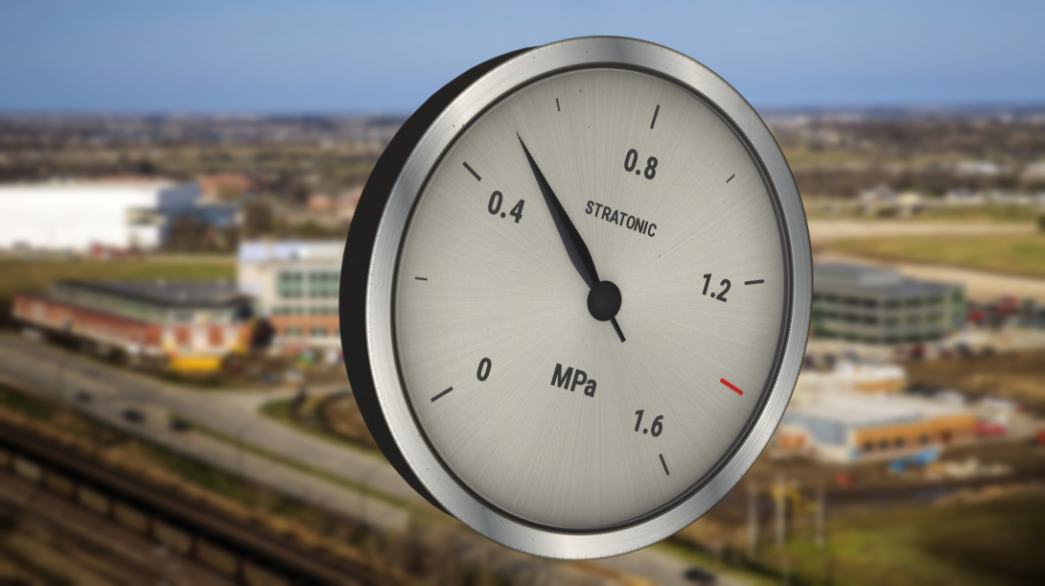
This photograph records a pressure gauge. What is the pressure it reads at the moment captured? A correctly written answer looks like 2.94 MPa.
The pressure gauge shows 0.5 MPa
